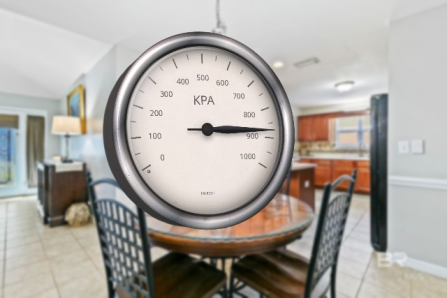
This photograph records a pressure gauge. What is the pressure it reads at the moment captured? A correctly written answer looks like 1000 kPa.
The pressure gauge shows 875 kPa
